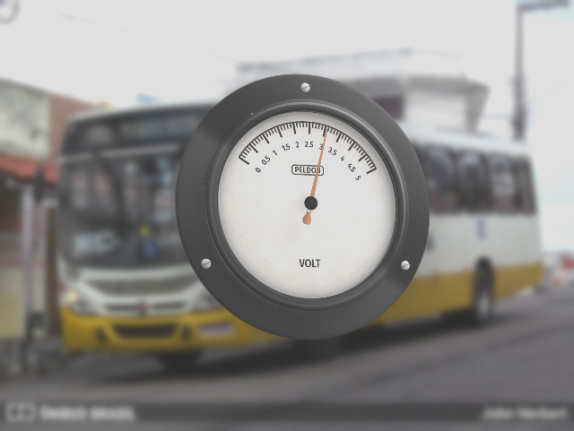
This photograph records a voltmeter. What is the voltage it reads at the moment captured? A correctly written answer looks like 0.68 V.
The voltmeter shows 3 V
